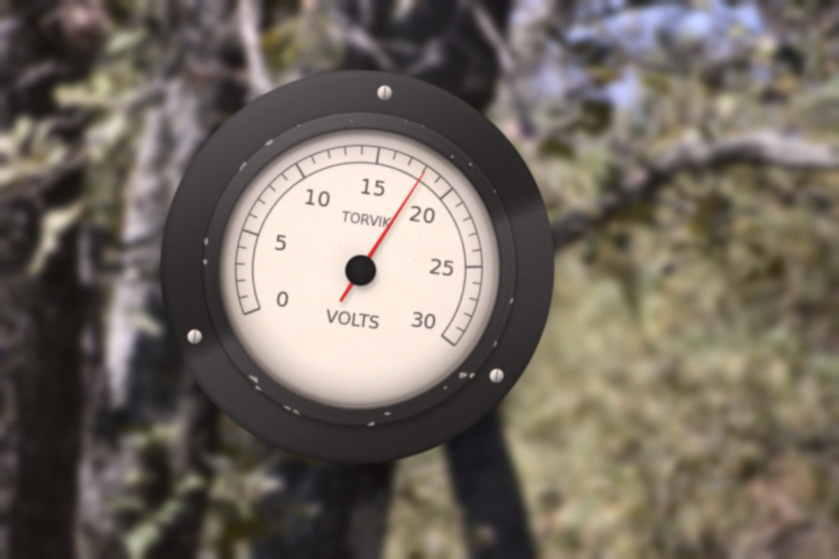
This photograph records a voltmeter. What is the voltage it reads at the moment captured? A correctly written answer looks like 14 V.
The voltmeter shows 18 V
